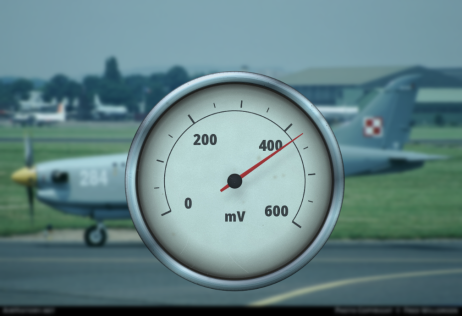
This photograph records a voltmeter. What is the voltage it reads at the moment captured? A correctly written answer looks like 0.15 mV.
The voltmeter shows 425 mV
